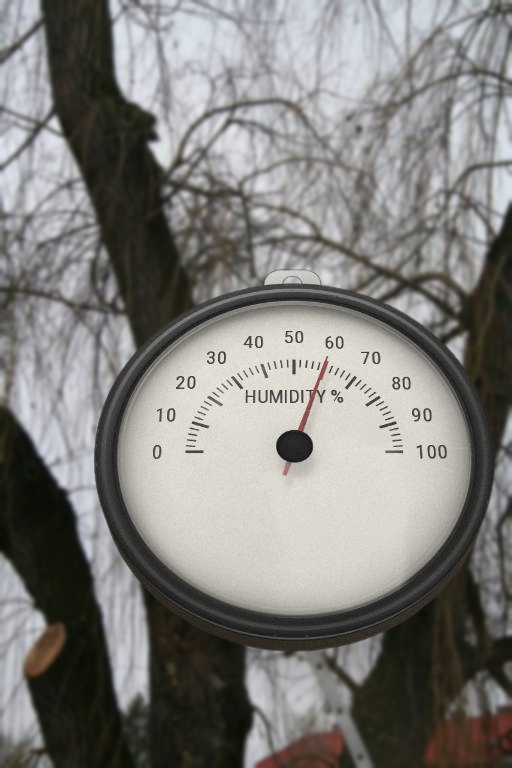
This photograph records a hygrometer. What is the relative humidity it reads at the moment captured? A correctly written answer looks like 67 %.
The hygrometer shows 60 %
